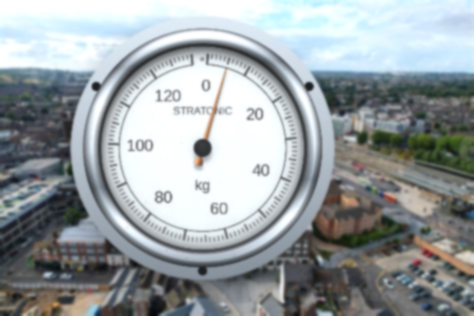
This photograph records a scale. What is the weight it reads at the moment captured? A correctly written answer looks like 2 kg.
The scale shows 5 kg
